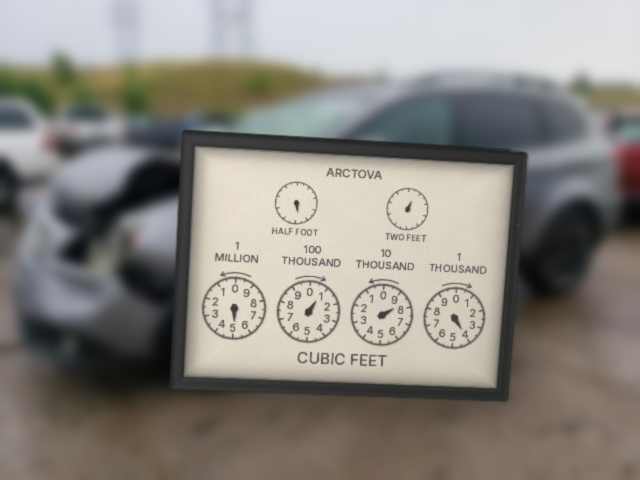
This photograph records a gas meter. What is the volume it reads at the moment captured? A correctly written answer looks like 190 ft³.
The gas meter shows 508400 ft³
